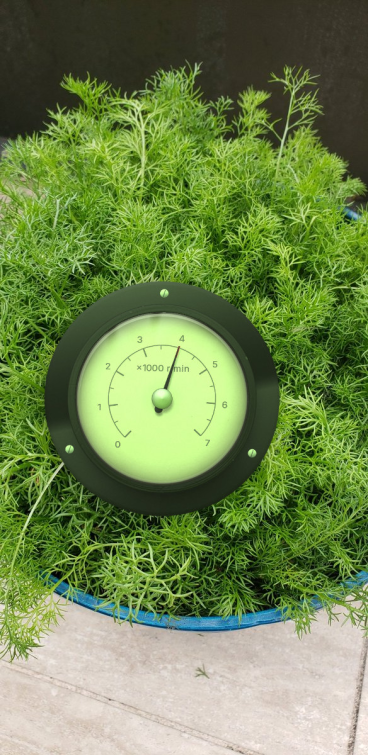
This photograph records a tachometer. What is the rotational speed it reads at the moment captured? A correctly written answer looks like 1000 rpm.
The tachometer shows 4000 rpm
